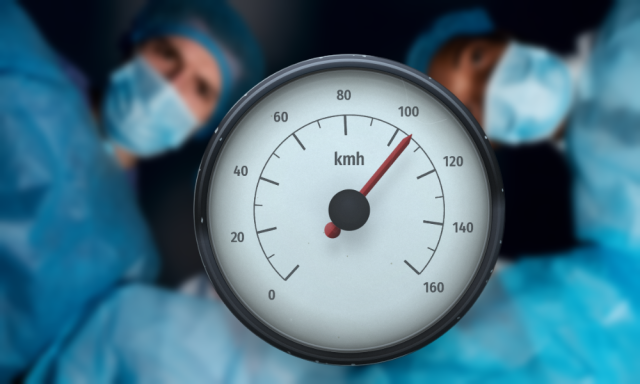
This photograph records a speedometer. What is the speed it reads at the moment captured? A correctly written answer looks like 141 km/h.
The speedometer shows 105 km/h
